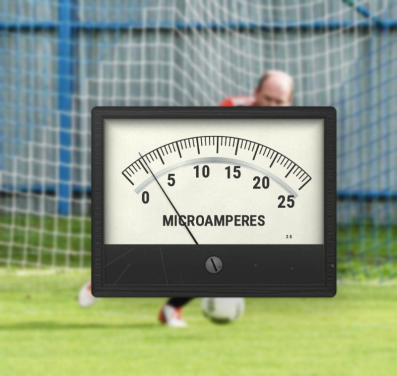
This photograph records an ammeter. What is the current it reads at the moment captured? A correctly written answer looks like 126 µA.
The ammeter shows 3 µA
